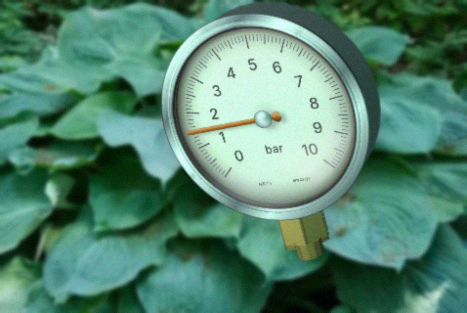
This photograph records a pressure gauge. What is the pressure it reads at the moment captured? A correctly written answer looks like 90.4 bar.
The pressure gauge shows 1.5 bar
